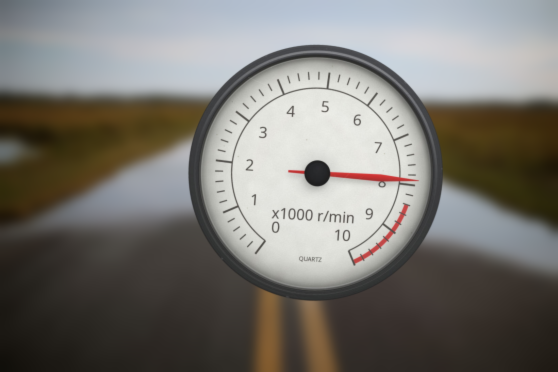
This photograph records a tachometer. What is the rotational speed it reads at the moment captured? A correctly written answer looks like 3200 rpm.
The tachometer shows 7900 rpm
